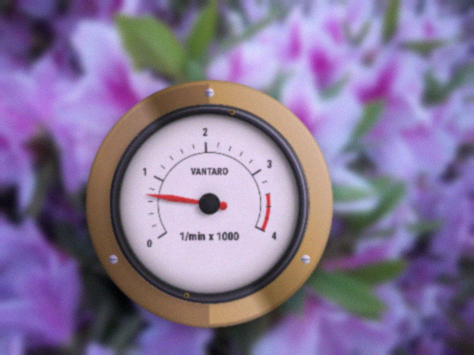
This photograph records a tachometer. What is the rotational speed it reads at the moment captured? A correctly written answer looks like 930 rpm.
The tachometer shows 700 rpm
